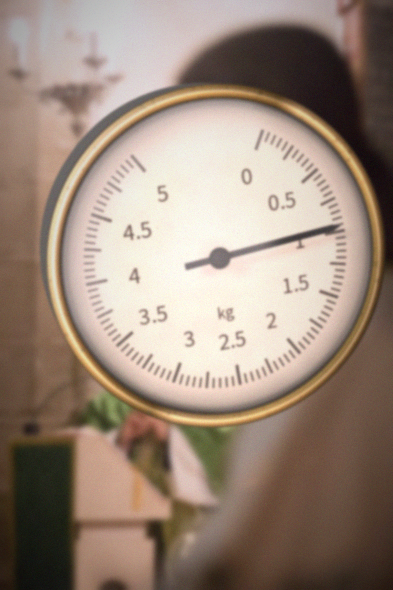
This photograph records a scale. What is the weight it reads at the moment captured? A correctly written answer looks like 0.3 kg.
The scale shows 0.95 kg
